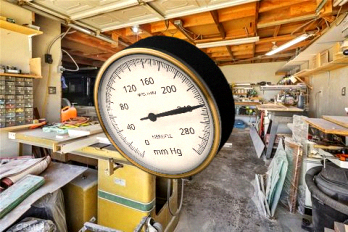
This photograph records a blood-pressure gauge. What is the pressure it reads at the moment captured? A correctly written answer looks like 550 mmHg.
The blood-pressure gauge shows 240 mmHg
